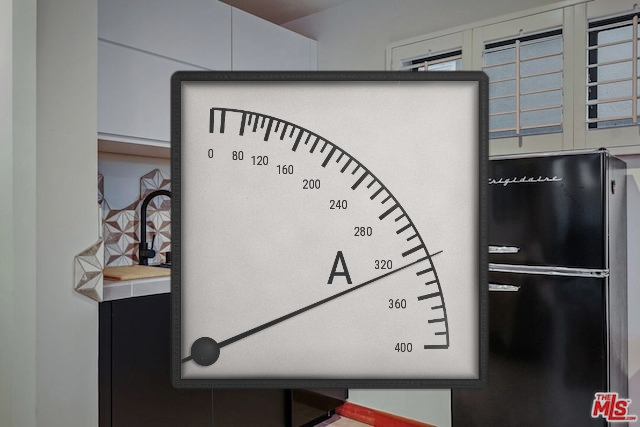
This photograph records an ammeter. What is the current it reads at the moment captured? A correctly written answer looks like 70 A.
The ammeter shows 330 A
